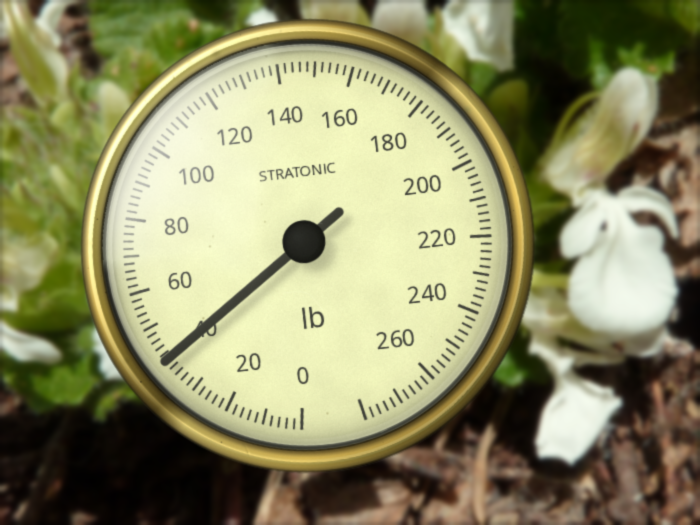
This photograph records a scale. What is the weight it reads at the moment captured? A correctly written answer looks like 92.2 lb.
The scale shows 40 lb
